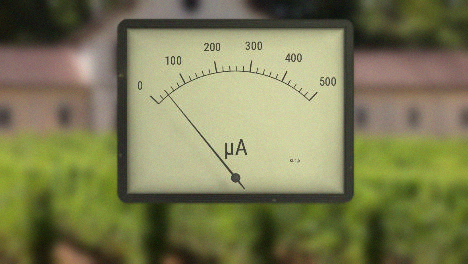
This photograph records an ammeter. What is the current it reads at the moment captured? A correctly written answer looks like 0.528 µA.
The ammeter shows 40 µA
